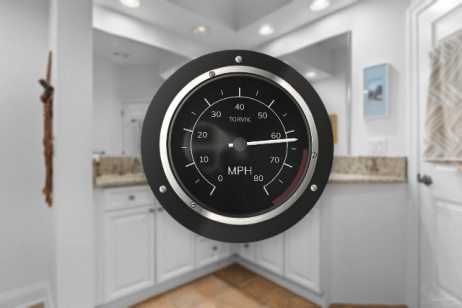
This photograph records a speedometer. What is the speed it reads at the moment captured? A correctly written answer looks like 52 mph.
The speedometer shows 62.5 mph
